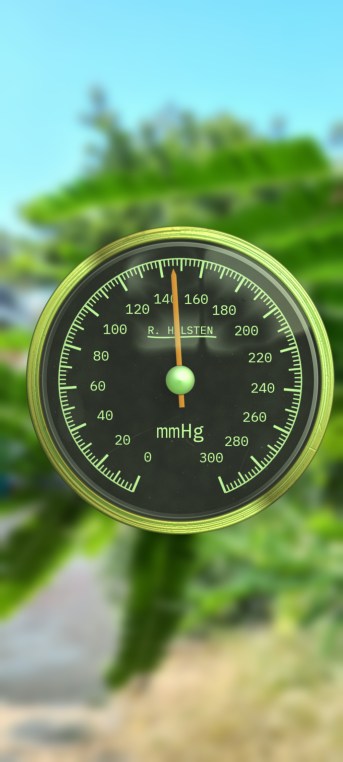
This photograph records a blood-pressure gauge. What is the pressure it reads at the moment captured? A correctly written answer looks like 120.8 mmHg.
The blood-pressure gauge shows 146 mmHg
